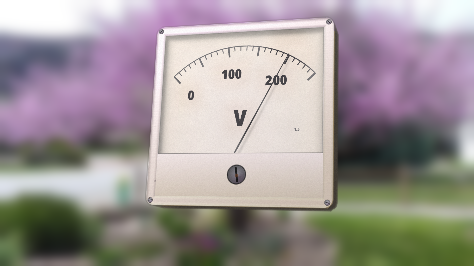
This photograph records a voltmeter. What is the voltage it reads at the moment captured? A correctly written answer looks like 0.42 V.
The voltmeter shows 200 V
